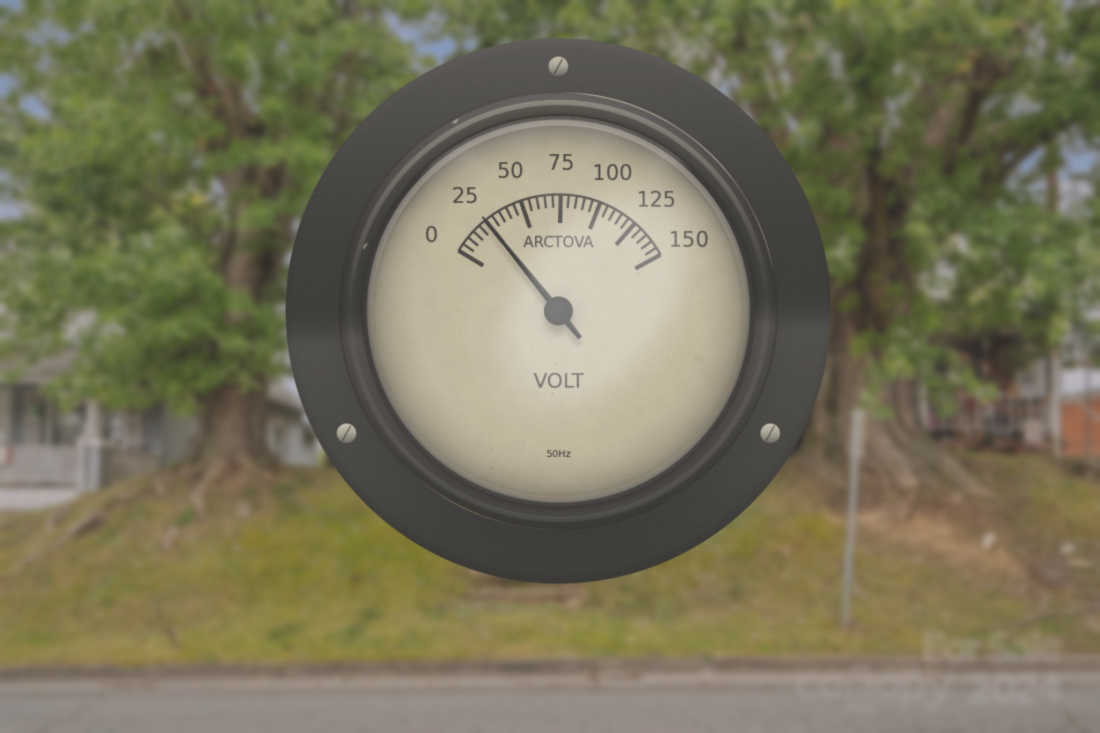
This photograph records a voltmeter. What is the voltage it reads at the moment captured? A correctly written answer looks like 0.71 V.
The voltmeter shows 25 V
